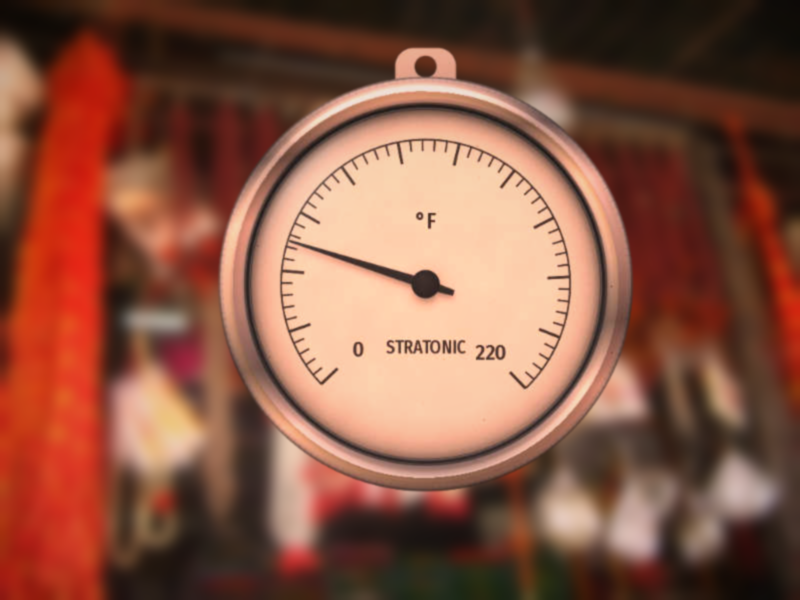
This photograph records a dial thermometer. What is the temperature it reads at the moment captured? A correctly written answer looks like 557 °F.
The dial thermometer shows 50 °F
